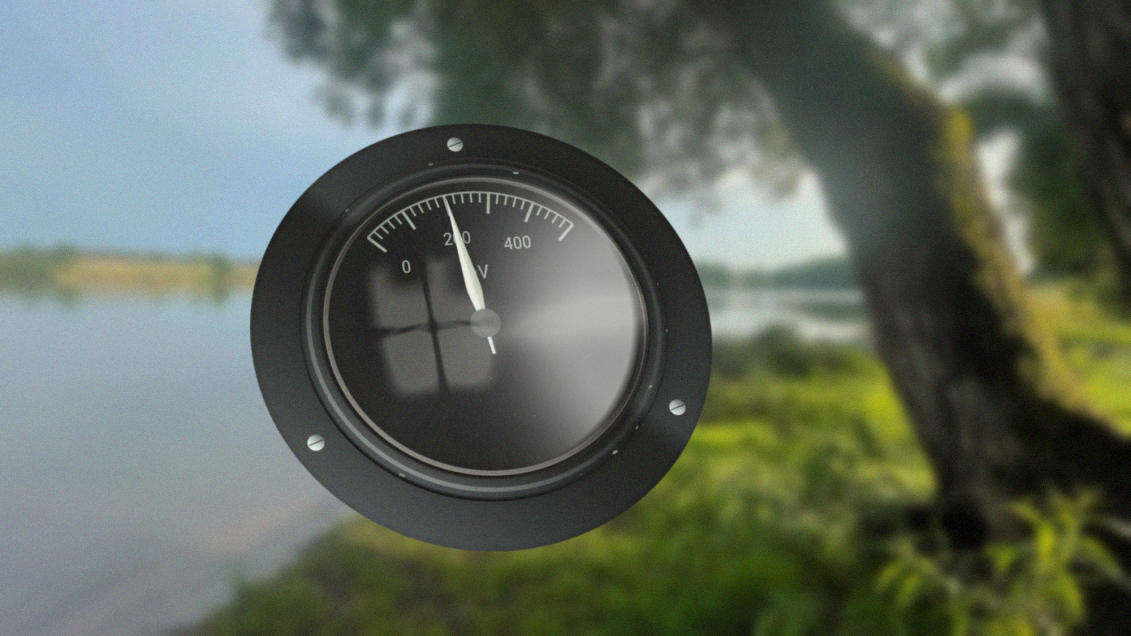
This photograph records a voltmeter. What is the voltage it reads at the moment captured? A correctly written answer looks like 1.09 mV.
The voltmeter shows 200 mV
